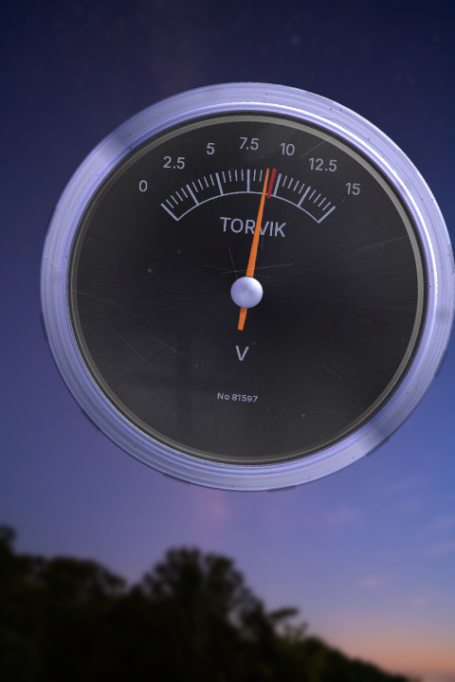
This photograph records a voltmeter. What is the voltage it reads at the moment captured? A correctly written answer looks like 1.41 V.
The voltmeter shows 9 V
